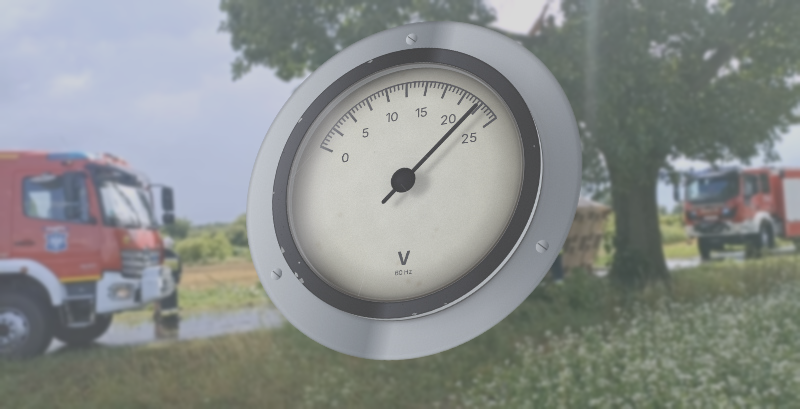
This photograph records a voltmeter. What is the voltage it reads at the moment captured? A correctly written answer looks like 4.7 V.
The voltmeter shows 22.5 V
